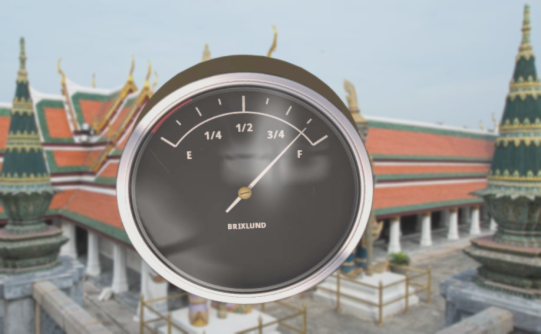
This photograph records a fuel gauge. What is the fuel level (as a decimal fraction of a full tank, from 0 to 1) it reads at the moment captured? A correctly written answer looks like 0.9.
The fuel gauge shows 0.875
